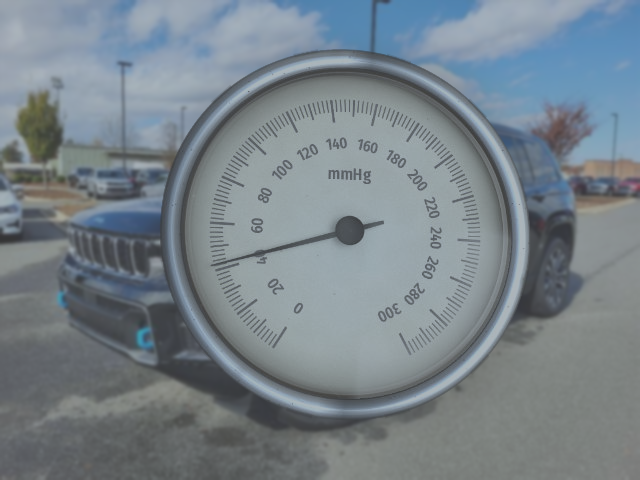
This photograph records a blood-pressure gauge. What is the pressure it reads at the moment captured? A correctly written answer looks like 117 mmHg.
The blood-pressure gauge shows 42 mmHg
